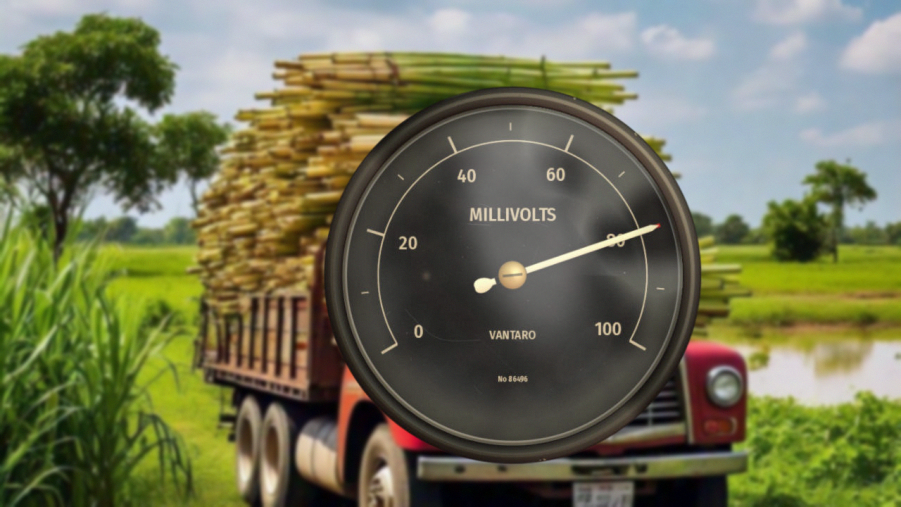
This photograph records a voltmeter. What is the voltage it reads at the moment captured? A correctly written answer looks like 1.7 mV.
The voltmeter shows 80 mV
